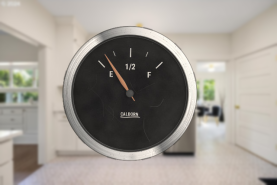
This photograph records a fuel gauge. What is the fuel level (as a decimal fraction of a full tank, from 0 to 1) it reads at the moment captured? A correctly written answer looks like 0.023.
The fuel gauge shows 0.125
